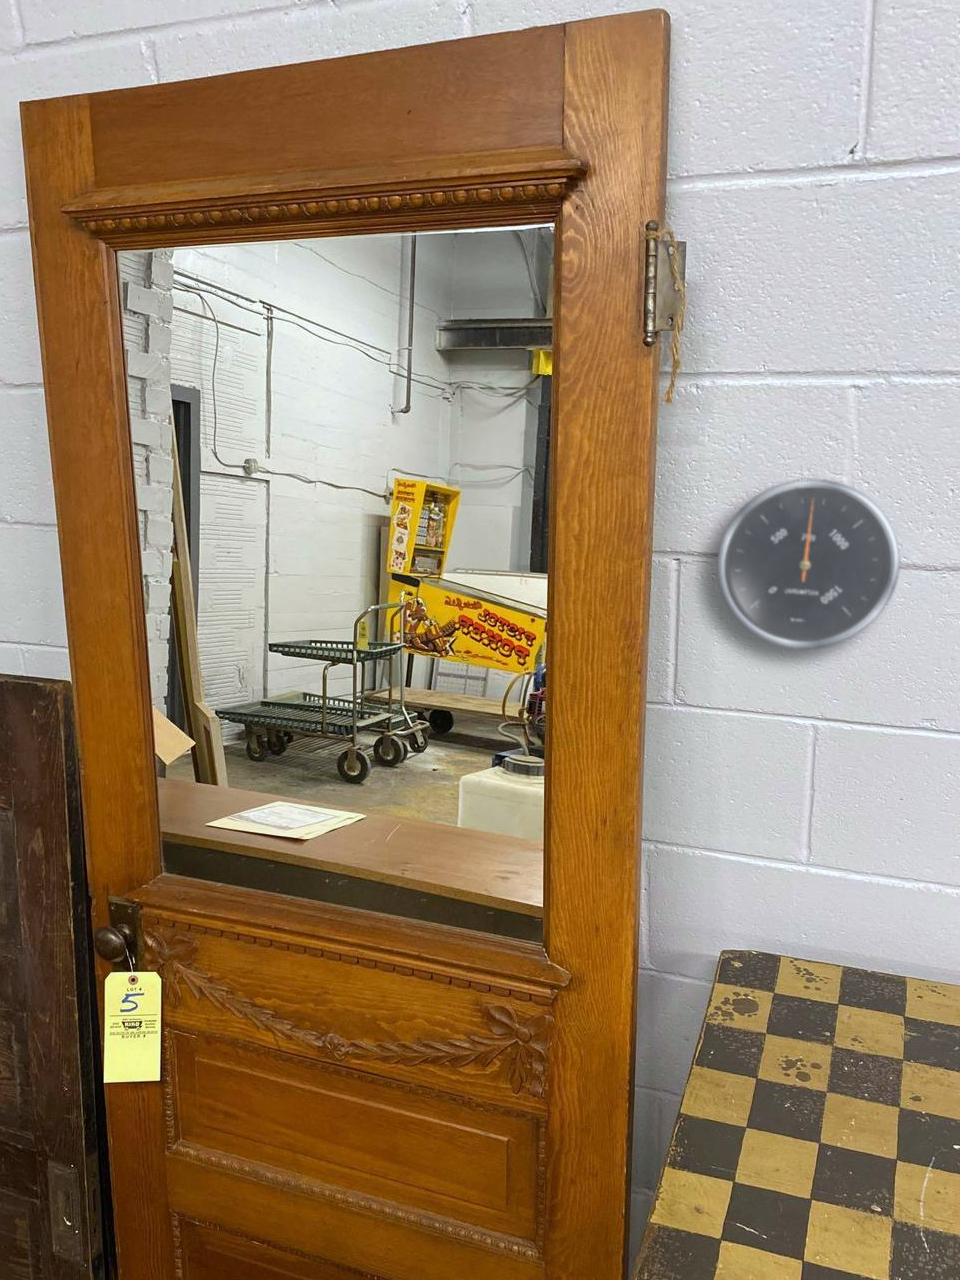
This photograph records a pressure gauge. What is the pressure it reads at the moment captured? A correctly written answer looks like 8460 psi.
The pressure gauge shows 750 psi
